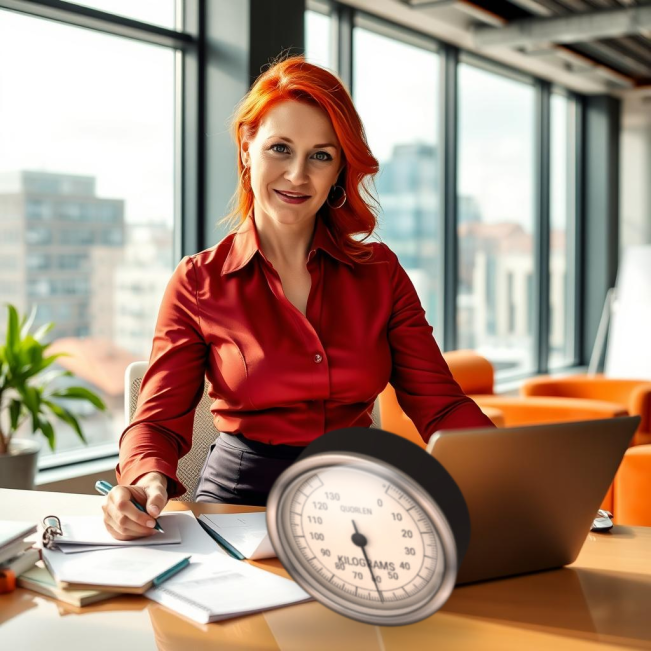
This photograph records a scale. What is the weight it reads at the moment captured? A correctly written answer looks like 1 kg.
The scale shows 60 kg
